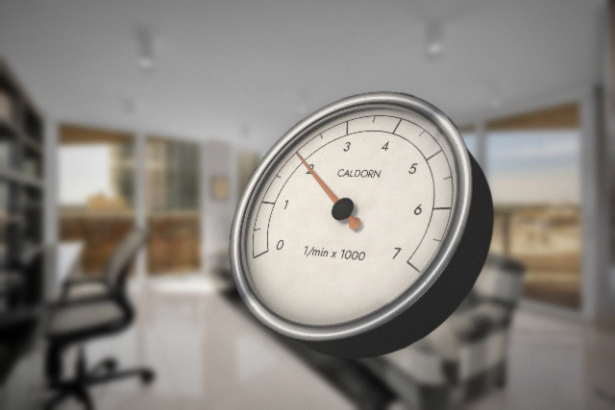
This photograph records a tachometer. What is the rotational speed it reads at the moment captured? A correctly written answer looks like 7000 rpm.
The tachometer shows 2000 rpm
